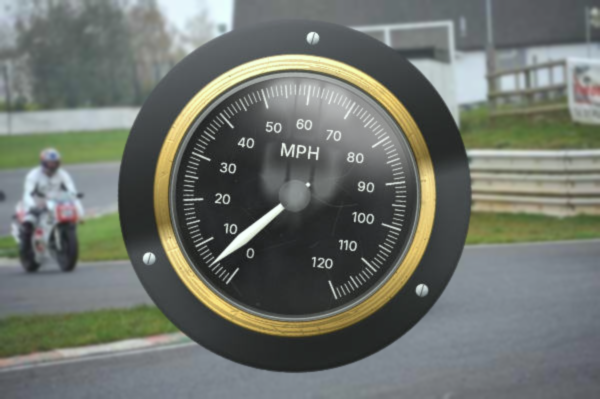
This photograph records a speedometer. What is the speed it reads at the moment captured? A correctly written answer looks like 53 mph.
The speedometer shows 5 mph
